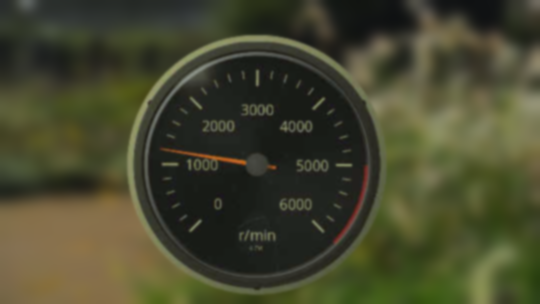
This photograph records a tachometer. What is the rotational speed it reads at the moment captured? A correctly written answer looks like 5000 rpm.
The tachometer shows 1200 rpm
